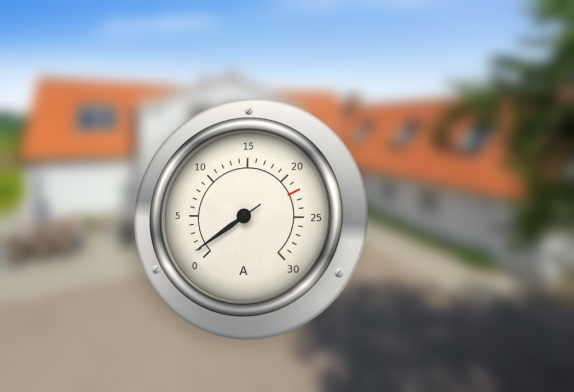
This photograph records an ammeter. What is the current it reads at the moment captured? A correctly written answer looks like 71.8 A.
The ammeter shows 1 A
